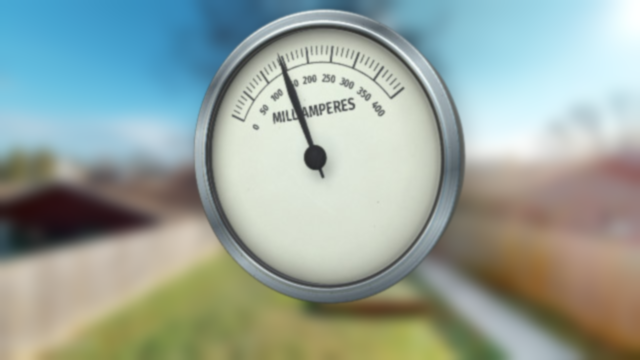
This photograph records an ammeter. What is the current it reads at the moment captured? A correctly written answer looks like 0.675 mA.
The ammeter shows 150 mA
